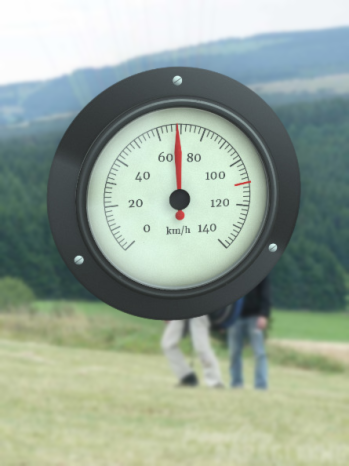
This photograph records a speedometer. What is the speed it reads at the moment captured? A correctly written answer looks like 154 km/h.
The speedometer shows 68 km/h
